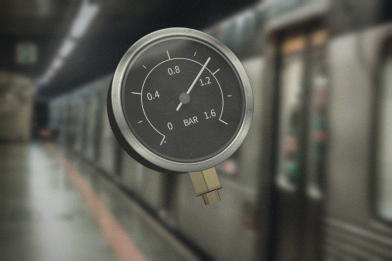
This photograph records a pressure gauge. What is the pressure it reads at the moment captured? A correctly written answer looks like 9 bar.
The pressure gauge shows 1.1 bar
